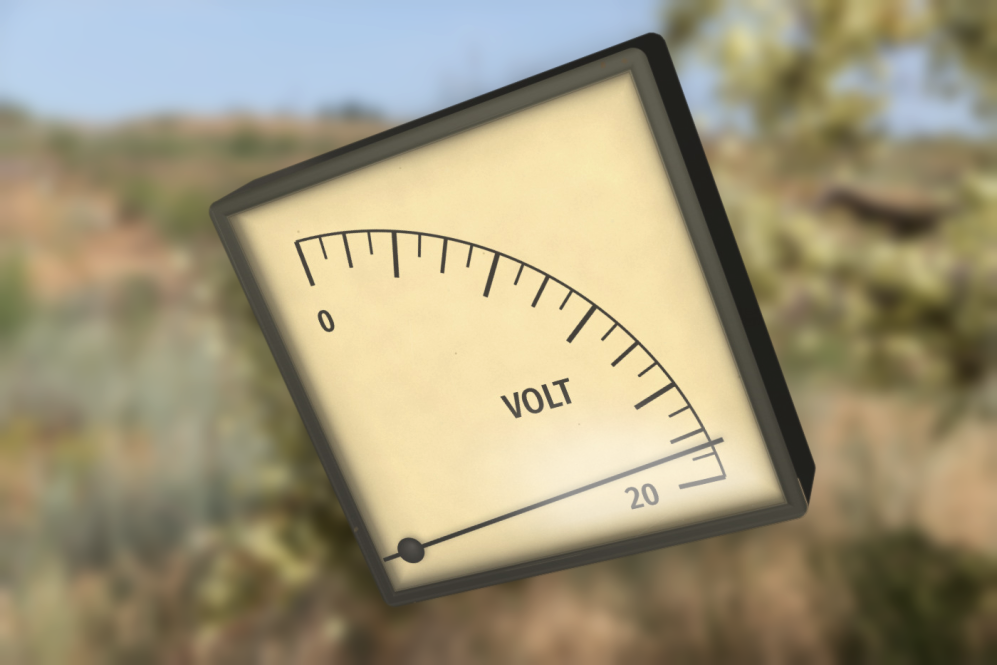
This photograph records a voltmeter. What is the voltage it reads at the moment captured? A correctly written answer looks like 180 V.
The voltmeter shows 18.5 V
